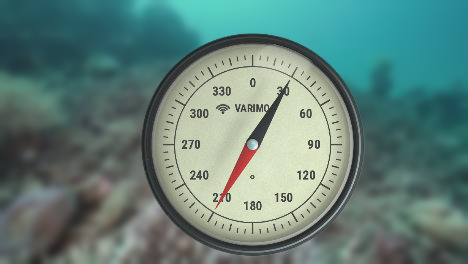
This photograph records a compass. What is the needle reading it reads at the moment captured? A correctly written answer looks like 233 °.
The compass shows 210 °
